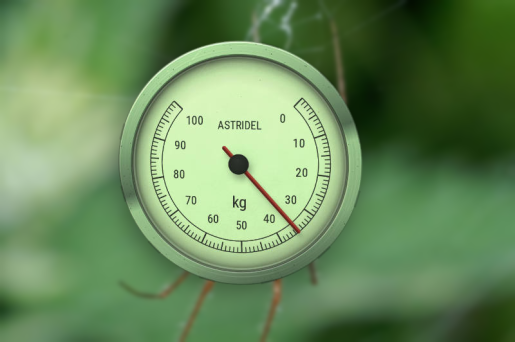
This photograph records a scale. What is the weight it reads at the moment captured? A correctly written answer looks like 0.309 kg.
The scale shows 35 kg
